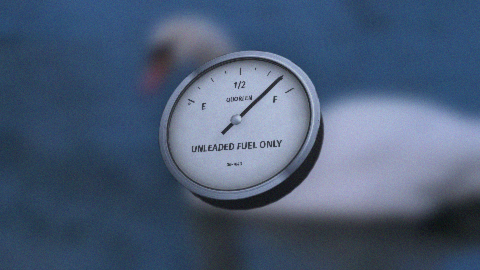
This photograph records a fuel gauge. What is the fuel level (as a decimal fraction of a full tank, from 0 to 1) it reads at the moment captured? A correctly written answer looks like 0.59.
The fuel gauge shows 0.875
